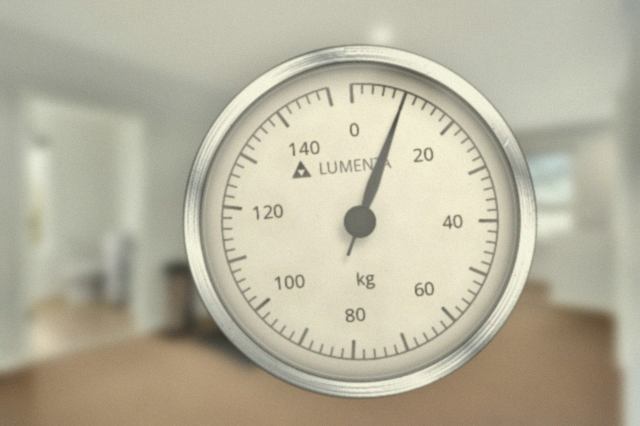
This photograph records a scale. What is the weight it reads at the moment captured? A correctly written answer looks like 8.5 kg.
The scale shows 10 kg
